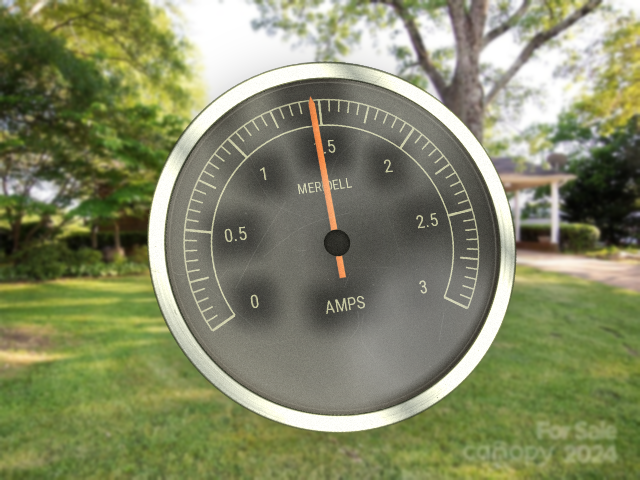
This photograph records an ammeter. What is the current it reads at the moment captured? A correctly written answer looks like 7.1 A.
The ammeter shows 1.45 A
